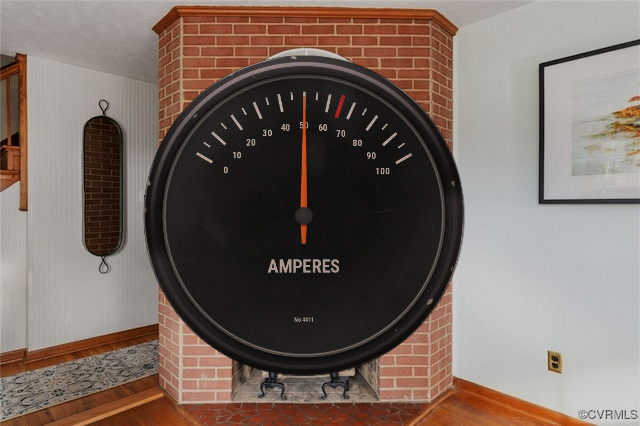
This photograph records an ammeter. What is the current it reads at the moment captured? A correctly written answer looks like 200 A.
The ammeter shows 50 A
